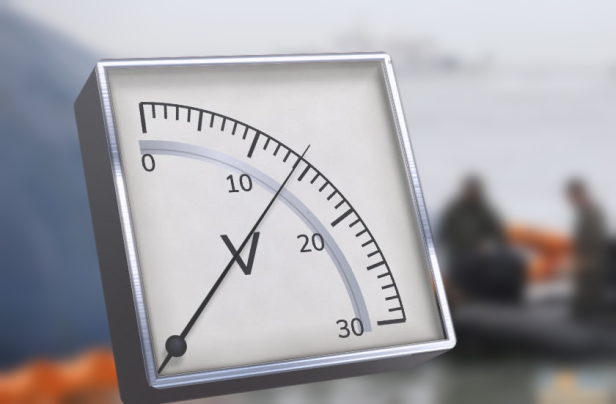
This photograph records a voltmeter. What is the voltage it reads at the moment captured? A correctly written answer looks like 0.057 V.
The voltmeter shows 14 V
